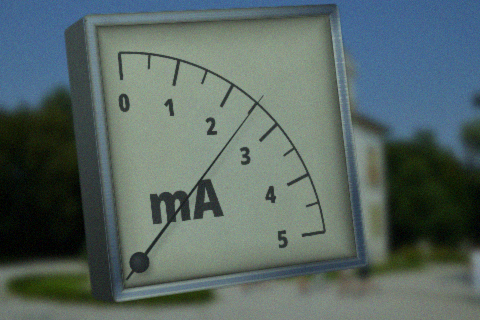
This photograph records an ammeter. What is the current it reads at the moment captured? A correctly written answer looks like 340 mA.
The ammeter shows 2.5 mA
